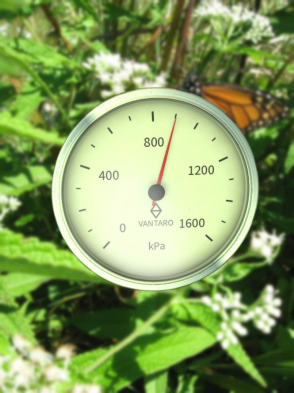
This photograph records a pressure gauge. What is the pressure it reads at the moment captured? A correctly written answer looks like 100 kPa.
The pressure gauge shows 900 kPa
